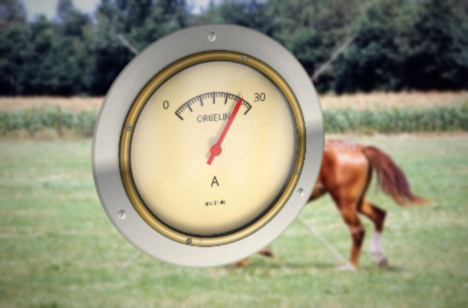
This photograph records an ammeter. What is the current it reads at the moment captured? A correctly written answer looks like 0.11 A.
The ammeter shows 25 A
